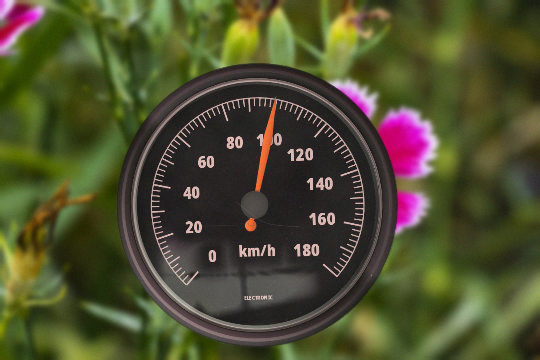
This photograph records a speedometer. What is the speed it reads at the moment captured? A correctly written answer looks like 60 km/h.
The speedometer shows 100 km/h
